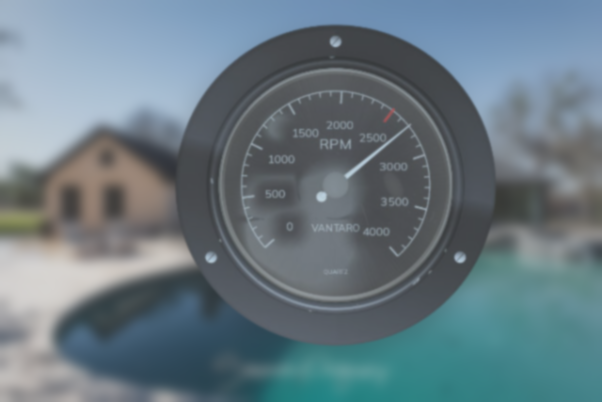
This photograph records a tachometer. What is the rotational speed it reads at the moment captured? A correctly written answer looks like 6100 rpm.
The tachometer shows 2700 rpm
